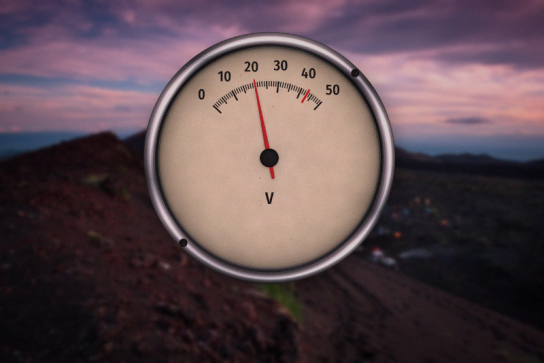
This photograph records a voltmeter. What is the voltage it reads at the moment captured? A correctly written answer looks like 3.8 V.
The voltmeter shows 20 V
